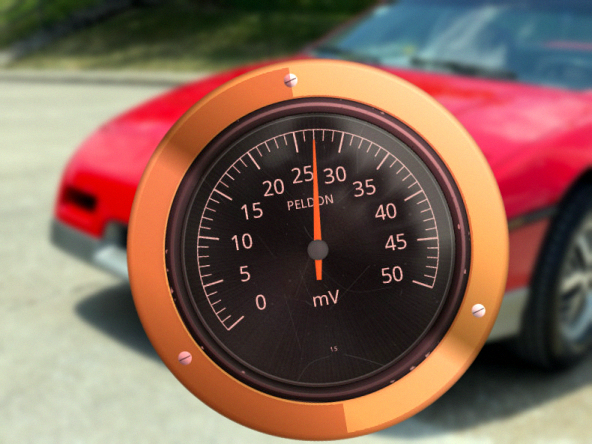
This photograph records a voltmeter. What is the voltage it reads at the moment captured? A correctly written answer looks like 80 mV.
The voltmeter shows 27 mV
